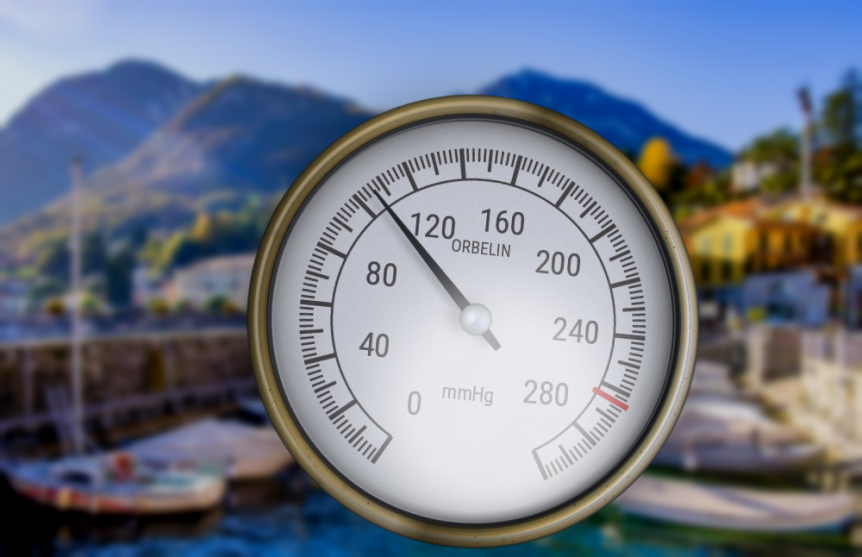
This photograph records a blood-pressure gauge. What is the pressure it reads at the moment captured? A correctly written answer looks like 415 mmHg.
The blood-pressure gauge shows 106 mmHg
